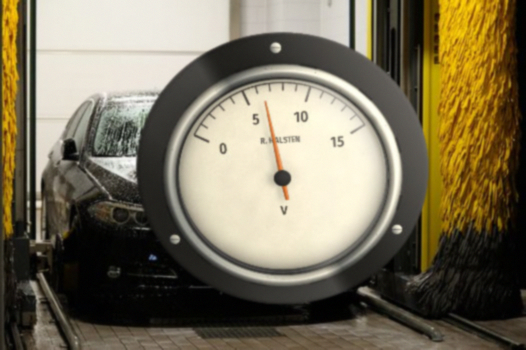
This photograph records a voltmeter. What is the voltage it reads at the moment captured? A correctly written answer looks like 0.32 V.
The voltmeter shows 6.5 V
